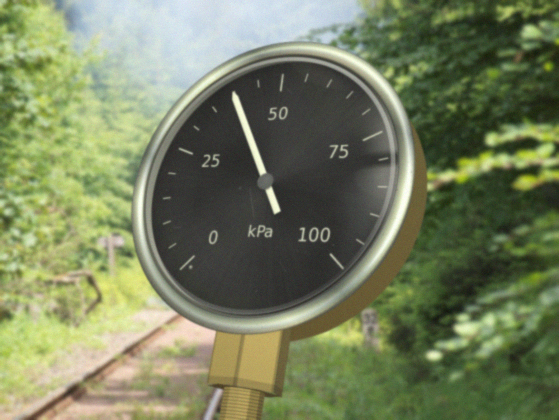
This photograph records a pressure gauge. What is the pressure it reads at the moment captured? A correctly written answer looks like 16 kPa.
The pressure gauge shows 40 kPa
